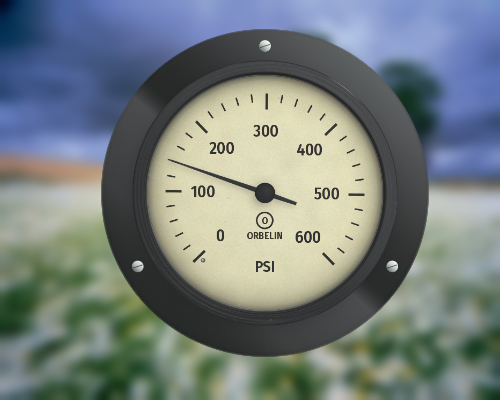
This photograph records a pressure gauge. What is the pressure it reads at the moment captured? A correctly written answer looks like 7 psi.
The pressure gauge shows 140 psi
